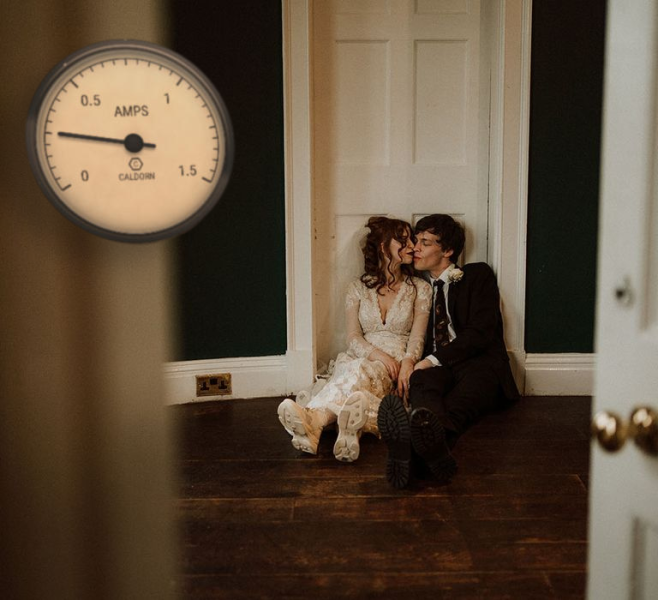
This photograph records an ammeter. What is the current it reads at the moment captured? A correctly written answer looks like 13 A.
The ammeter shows 0.25 A
